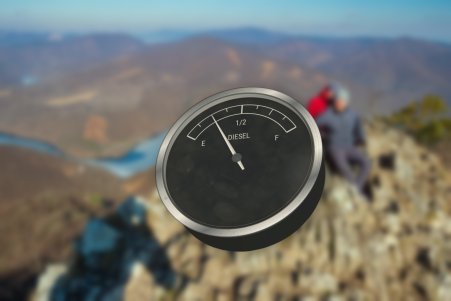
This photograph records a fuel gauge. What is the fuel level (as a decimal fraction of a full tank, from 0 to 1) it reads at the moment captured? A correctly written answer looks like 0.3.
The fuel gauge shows 0.25
